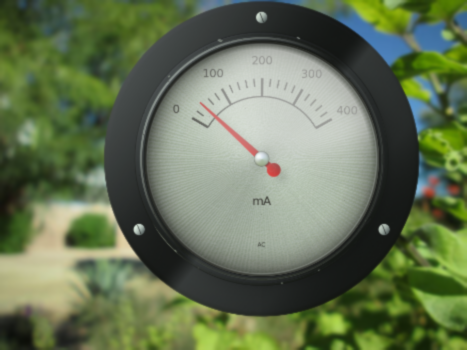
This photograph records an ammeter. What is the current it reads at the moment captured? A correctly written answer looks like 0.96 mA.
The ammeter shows 40 mA
